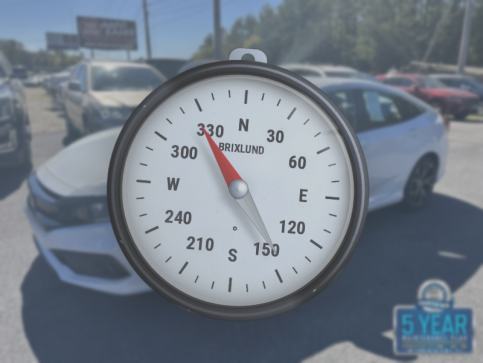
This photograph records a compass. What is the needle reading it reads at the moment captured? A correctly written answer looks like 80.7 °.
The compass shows 325 °
